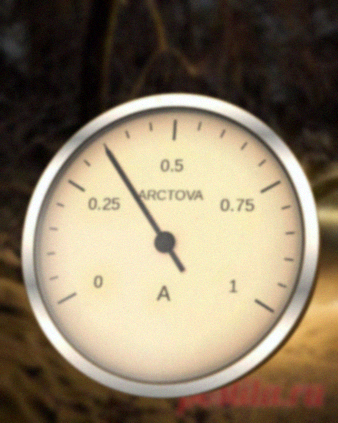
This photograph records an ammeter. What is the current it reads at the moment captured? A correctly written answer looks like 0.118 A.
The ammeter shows 0.35 A
